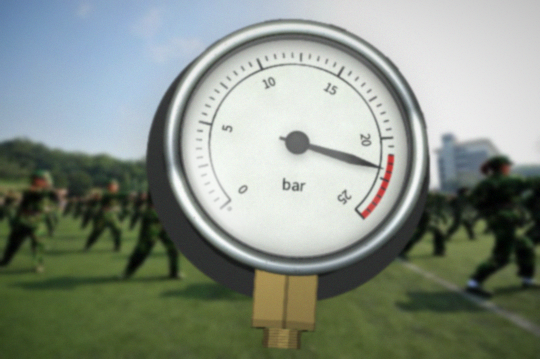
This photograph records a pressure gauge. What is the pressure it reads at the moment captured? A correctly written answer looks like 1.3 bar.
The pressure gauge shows 22 bar
